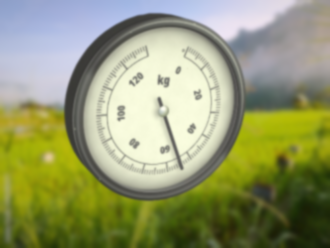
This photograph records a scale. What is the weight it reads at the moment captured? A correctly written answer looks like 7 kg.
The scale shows 55 kg
